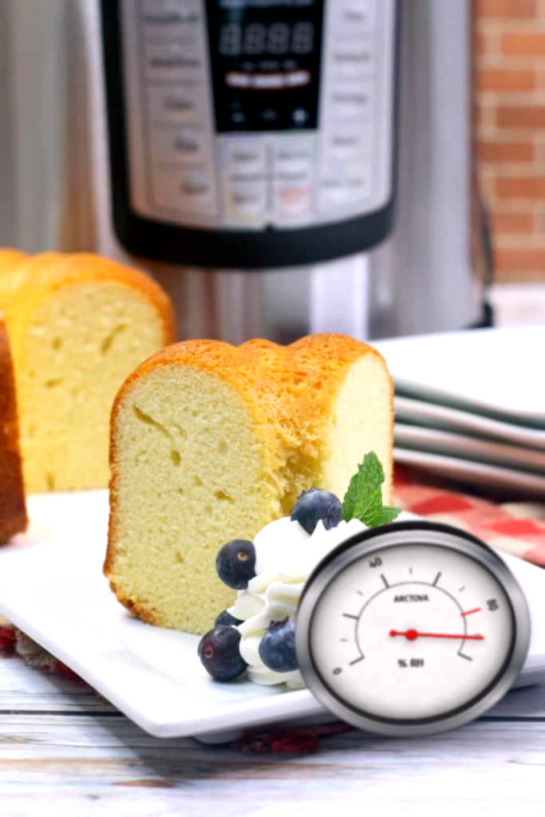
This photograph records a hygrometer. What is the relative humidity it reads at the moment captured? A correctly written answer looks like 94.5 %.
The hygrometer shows 90 %
